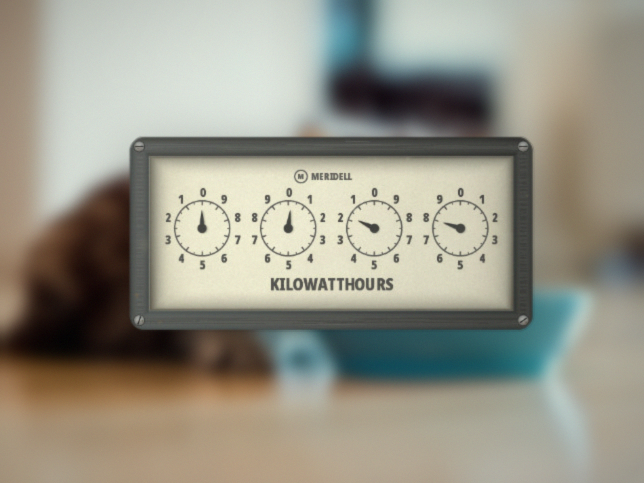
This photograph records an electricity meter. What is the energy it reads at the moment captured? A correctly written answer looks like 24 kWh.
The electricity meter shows 18 kWh
